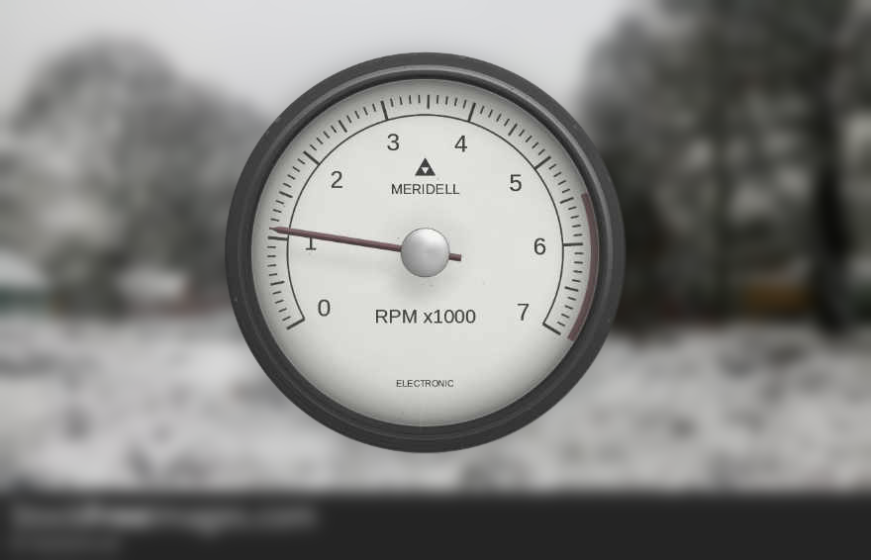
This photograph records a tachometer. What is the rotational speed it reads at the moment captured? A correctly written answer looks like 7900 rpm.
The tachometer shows 1100 rpm
